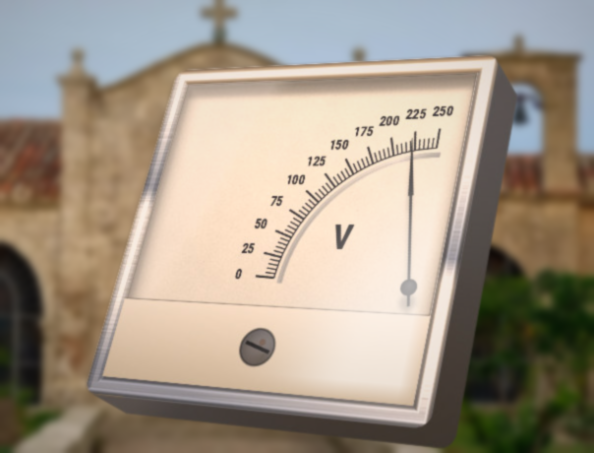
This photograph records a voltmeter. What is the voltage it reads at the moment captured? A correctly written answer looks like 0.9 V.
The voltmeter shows 225 V
